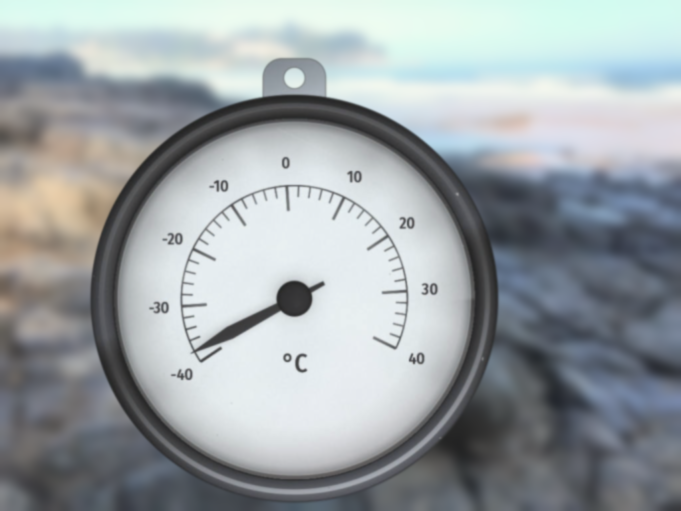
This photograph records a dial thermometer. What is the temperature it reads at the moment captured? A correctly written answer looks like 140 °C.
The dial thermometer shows -38 °C
